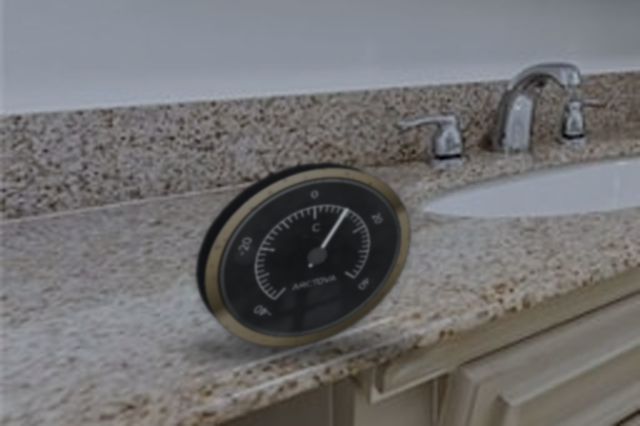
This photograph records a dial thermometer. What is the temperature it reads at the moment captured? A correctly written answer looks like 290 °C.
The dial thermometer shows 10 °C
